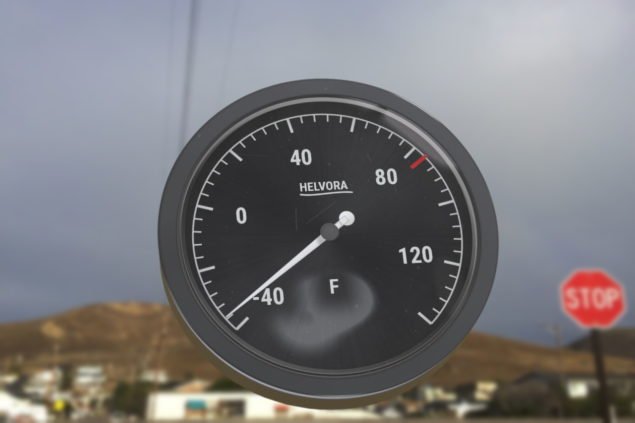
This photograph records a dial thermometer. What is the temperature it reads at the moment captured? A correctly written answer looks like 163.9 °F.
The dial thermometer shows -36 °F
